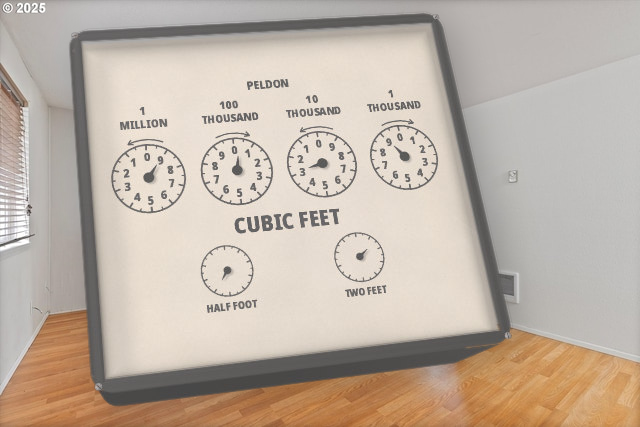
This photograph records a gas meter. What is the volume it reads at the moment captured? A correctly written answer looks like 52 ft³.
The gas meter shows 902900 ft³
